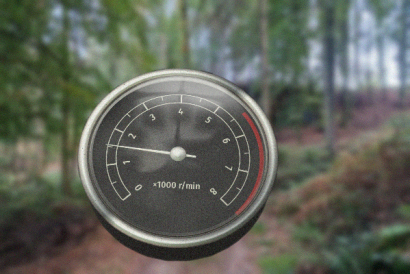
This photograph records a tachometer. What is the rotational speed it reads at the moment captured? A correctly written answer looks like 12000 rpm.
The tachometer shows 1500 rpm
